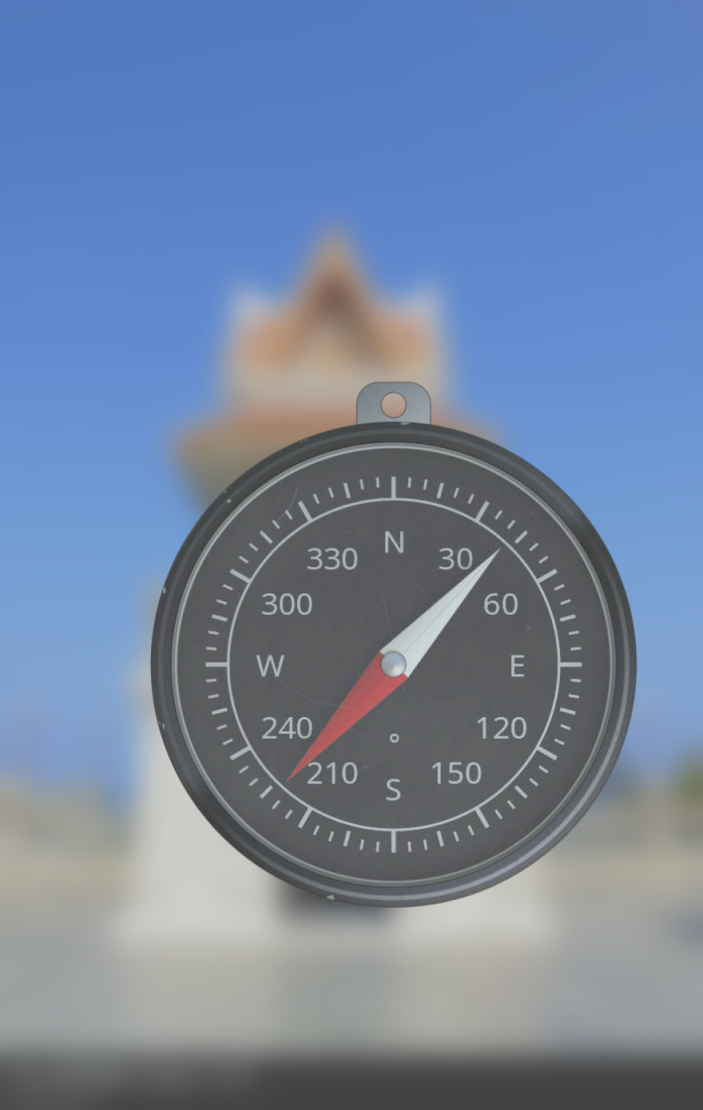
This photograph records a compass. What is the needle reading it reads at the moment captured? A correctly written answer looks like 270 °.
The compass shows 222.5 °
